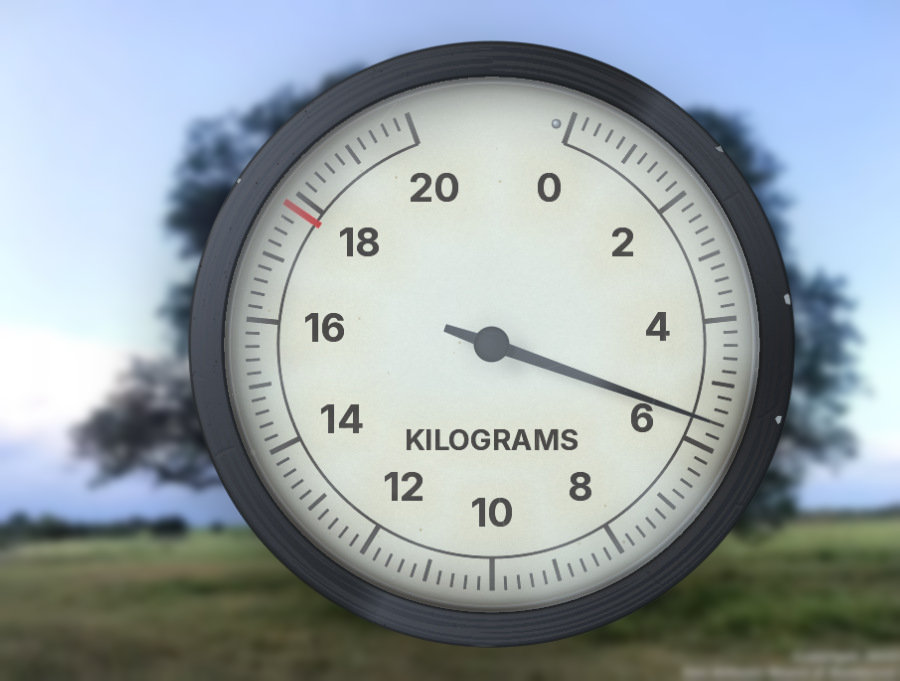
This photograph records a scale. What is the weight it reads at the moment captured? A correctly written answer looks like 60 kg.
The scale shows 5.6 kg
